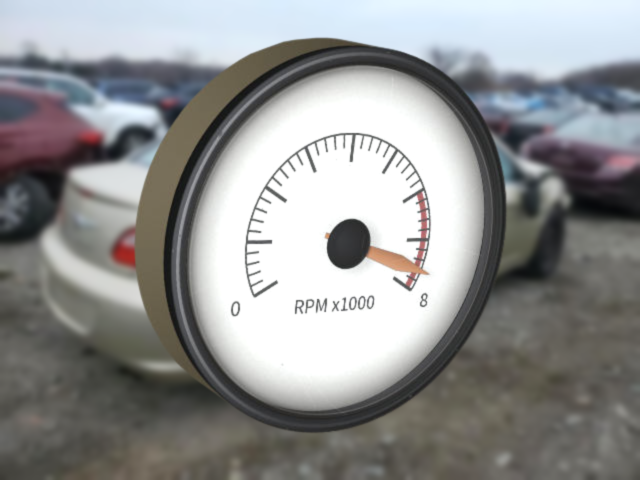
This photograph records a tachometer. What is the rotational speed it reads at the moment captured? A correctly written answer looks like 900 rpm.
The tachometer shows 7600 rpm
